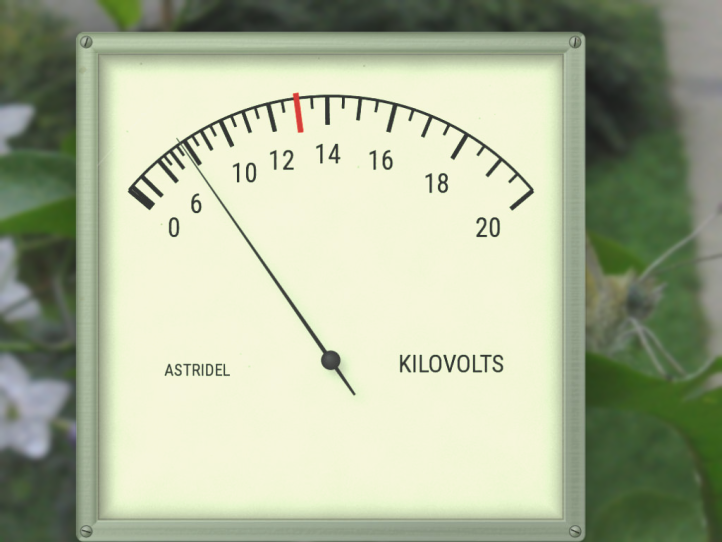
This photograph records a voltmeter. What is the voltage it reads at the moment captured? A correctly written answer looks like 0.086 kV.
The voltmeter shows 7.75 kV
